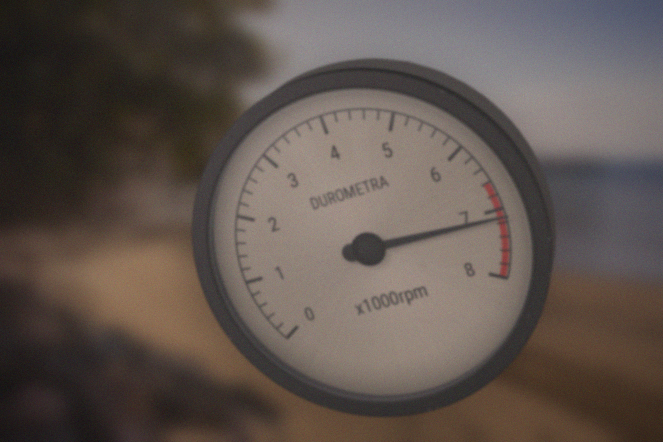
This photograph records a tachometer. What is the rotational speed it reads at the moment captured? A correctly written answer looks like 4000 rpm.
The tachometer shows 7100 rpm
